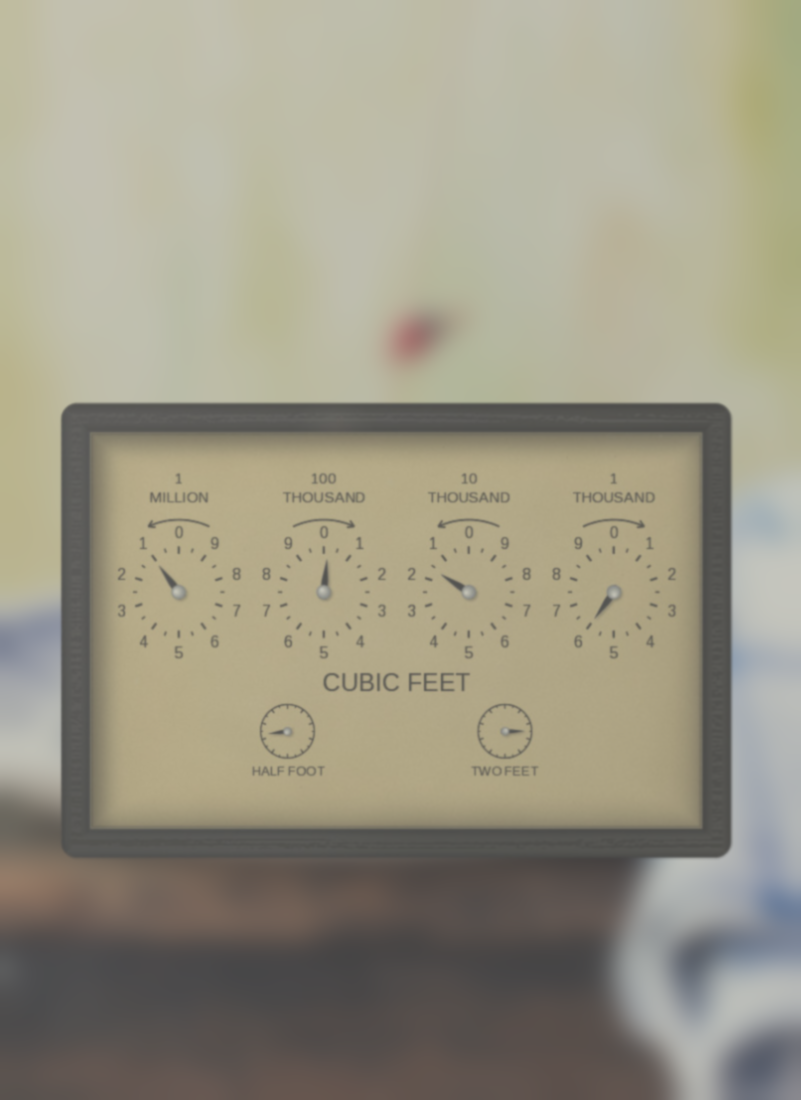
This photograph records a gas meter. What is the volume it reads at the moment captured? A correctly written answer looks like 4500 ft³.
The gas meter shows 101600 ft³
